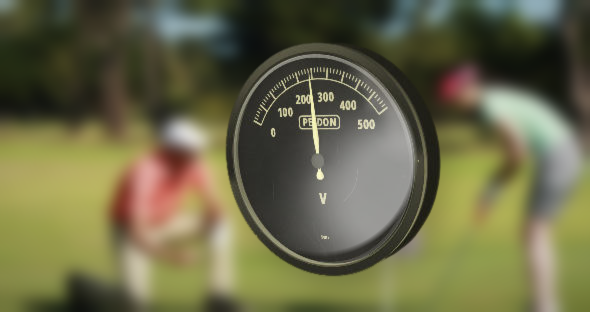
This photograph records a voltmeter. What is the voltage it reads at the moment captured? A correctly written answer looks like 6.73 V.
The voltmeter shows 250 V
